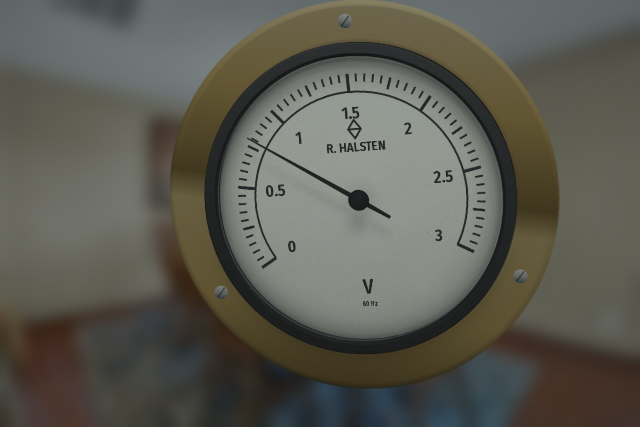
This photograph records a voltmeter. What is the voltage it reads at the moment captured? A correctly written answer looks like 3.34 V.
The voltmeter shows 0.8 V
